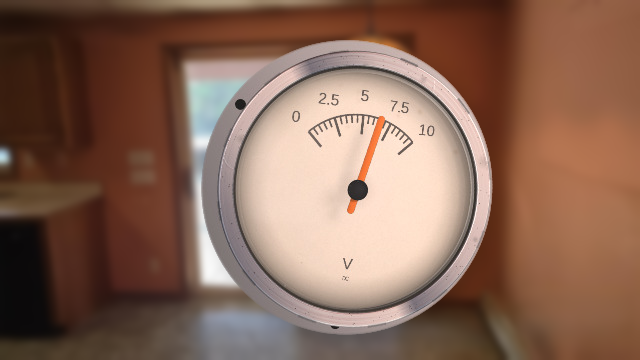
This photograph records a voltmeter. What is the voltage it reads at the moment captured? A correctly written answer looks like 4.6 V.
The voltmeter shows 6.5 V
